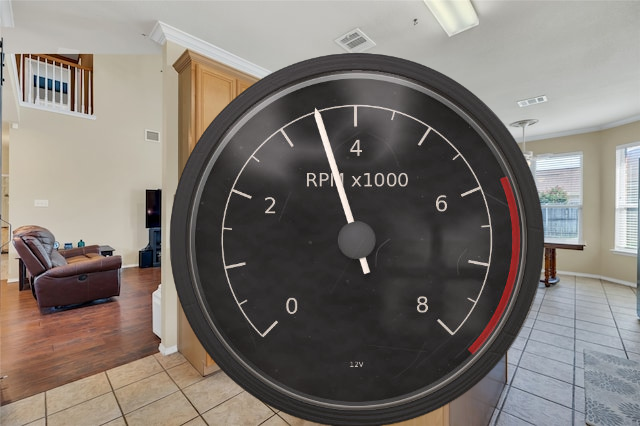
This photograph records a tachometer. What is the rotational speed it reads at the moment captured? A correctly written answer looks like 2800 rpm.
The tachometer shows 3500 rpm
